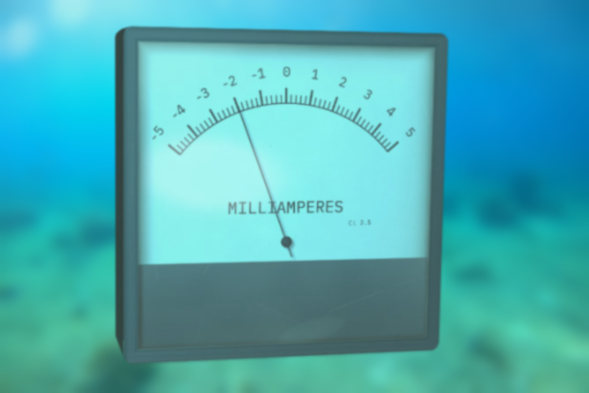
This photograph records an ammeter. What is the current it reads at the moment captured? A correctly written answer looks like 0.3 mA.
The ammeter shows -2 mA
